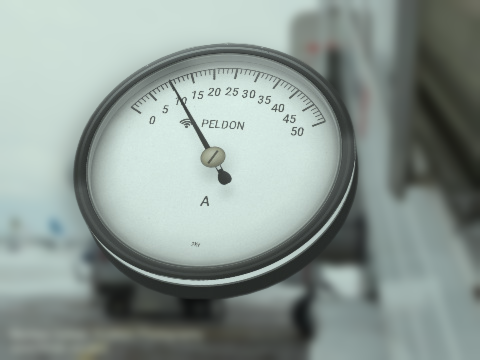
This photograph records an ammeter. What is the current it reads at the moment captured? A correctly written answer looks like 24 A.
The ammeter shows 10 A
